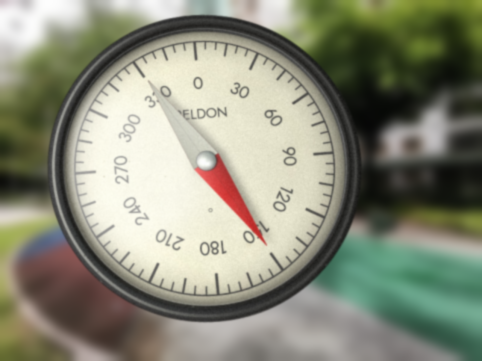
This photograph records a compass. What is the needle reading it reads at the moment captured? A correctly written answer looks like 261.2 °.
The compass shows 150 °
